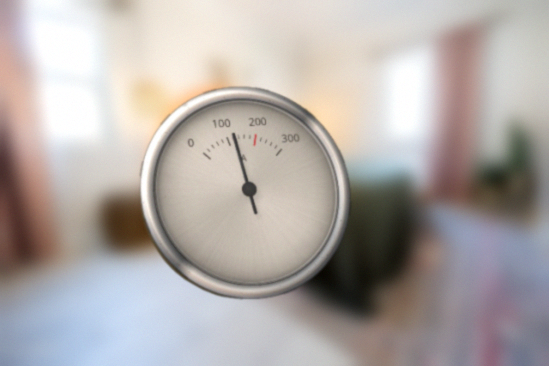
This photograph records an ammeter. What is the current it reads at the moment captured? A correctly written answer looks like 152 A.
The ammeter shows 120 A
